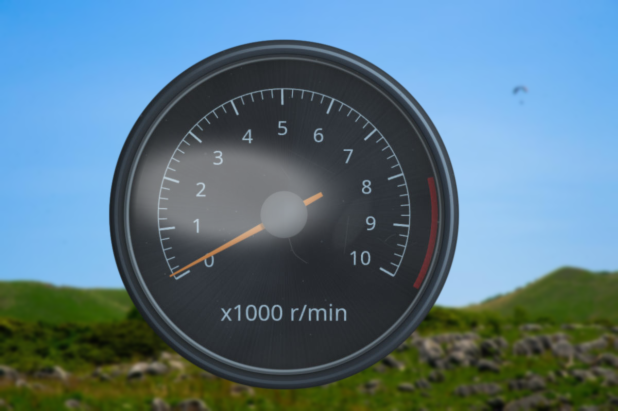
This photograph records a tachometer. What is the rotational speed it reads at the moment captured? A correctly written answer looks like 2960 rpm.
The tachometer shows 100 rpm
